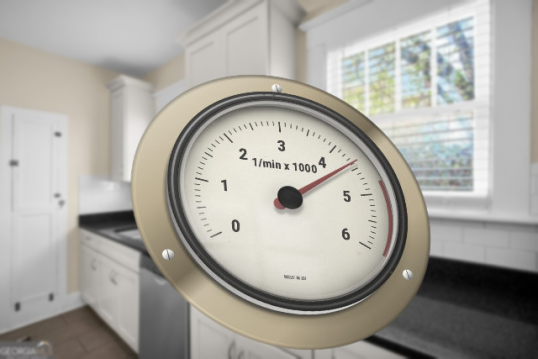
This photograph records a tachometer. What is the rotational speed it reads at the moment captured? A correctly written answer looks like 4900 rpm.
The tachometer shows 4400 rpm
